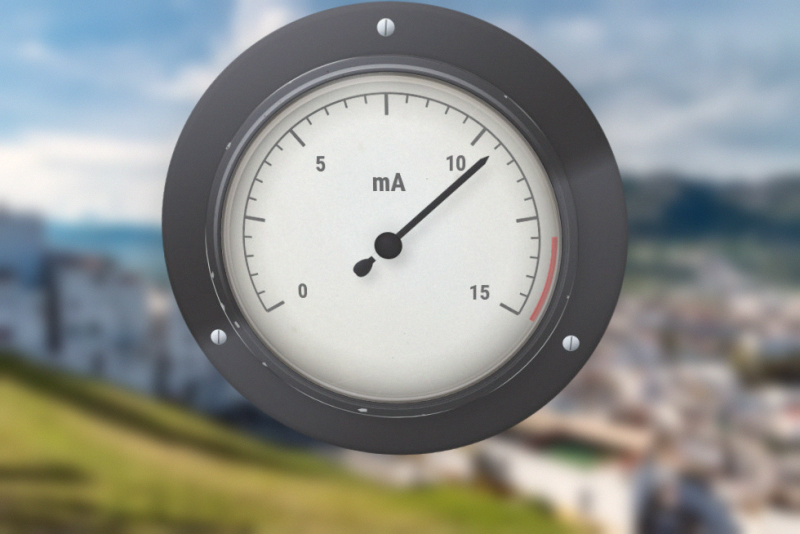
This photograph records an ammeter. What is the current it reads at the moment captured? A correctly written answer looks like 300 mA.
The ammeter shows 10.5 mA
